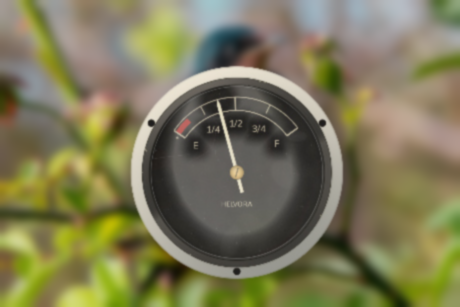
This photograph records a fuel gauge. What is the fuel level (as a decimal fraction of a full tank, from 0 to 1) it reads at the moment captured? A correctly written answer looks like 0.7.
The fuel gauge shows 0.375
